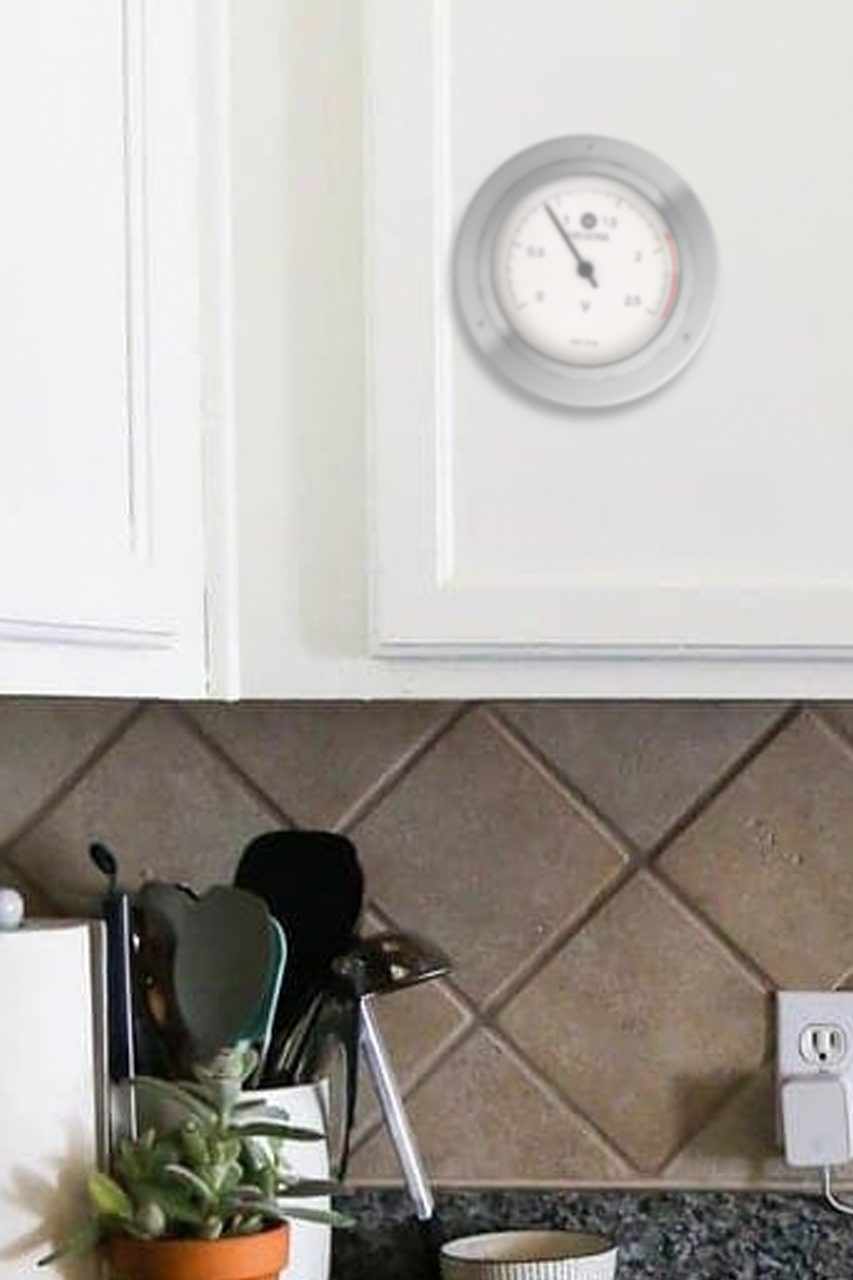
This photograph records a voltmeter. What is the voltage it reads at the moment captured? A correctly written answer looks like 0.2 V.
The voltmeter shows 0.9 V
